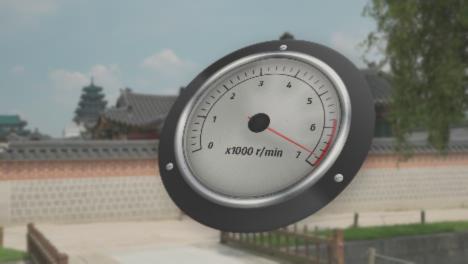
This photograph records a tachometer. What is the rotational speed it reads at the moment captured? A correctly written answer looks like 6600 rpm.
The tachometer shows 6800 rpm
